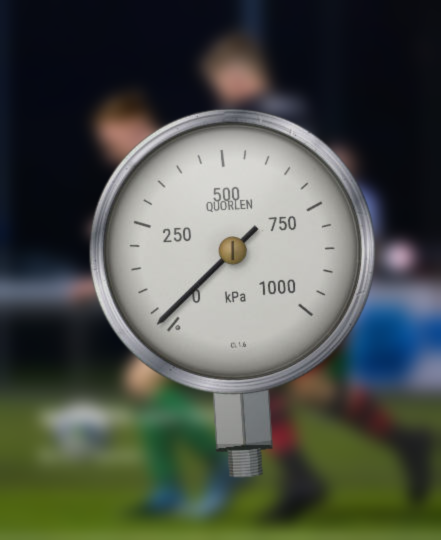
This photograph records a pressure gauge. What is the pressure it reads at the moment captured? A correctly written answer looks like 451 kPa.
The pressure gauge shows 25 kPa
